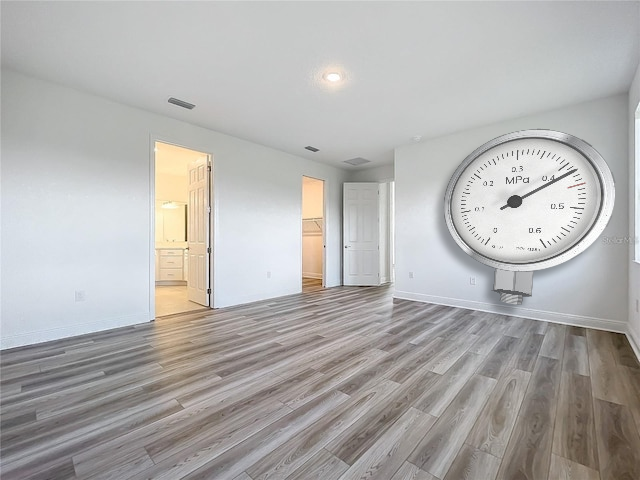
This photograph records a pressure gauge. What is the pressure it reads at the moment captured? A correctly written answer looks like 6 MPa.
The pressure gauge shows 0.42 MPa
